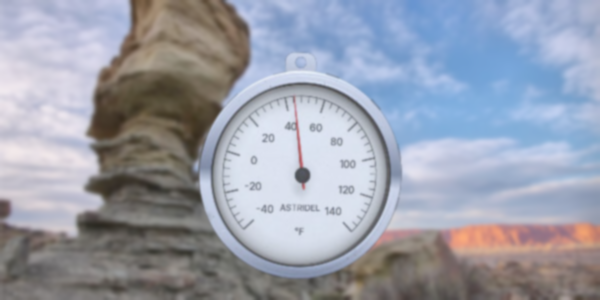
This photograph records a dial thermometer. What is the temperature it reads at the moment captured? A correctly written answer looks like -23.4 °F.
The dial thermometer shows 44 °F
